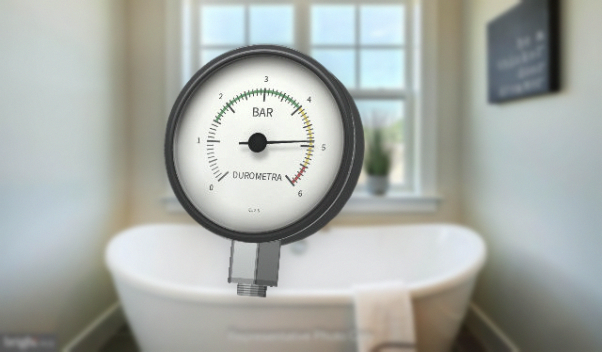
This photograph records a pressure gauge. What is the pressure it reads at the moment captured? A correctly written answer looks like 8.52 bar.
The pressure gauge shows 4.9 bar
